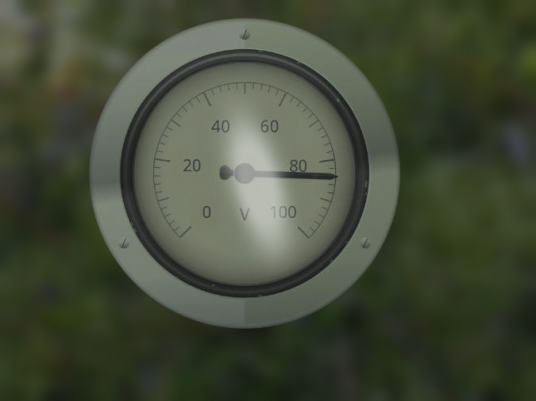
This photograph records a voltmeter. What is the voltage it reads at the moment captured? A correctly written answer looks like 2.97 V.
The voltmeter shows 84 V
